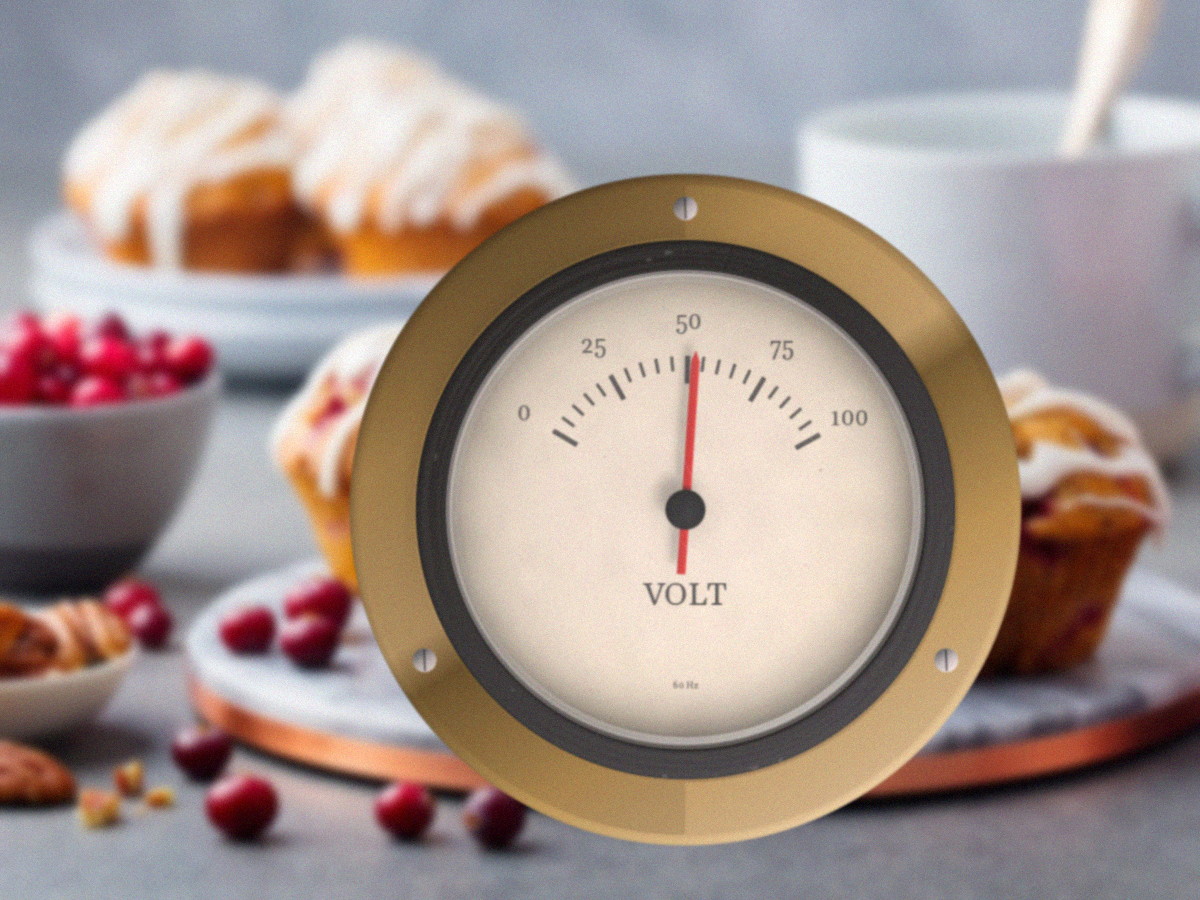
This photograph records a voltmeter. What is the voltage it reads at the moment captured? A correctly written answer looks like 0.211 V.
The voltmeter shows 52.5 V
